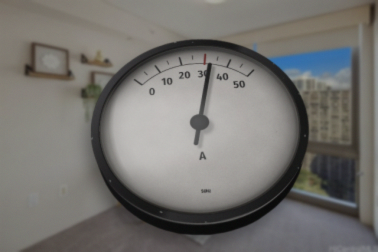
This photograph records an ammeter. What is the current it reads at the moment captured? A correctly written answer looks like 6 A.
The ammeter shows 32.5 A
